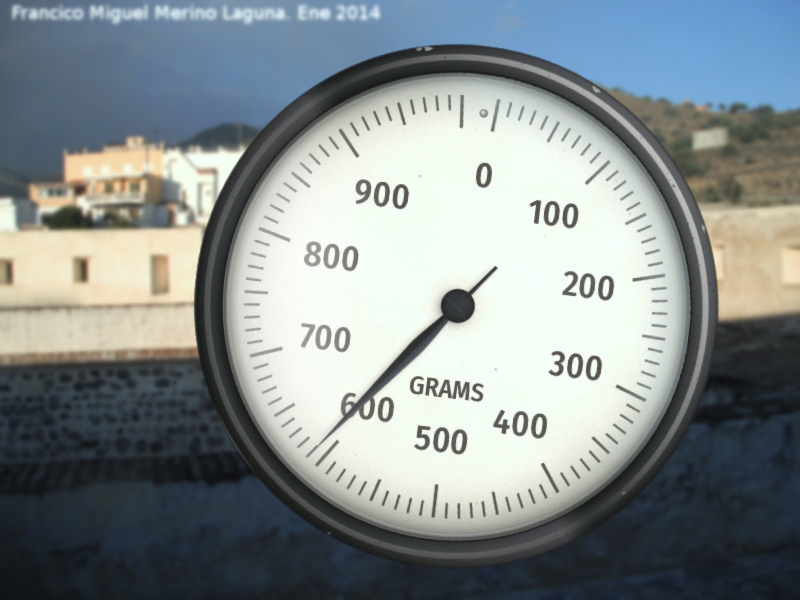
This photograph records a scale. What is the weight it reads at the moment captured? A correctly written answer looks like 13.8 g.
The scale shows 610 g
